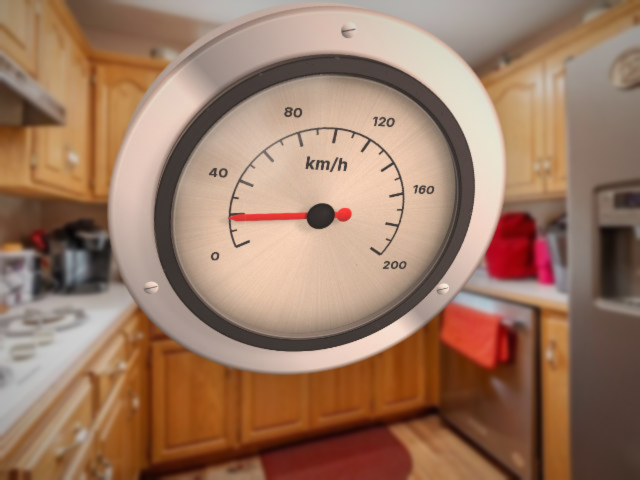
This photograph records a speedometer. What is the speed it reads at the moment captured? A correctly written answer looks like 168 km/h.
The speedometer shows 20 km/h
